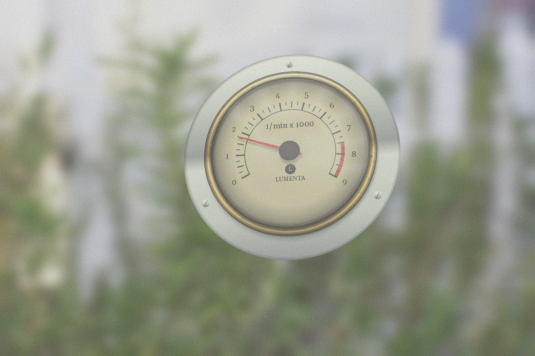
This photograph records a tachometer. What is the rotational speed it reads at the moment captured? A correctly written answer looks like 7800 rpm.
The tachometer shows 1750 rpm
